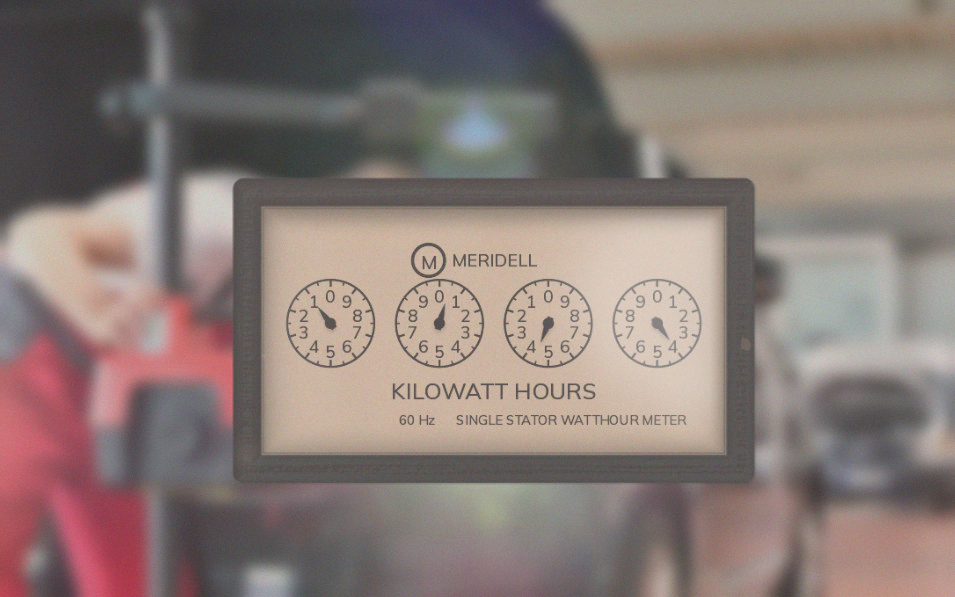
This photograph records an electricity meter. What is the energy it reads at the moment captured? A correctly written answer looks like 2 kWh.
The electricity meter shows 1044 kWh
